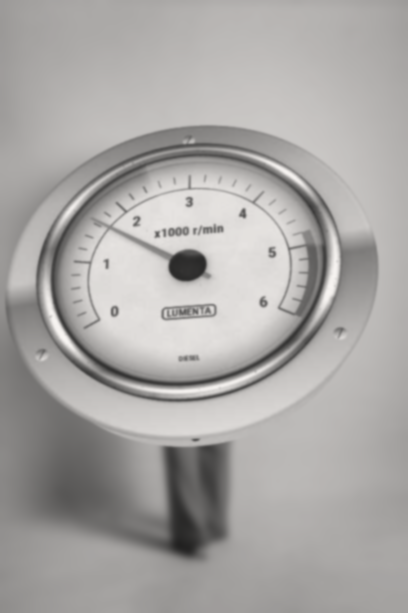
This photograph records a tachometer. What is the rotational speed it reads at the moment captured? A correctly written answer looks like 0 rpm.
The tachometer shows 1600 rpm
